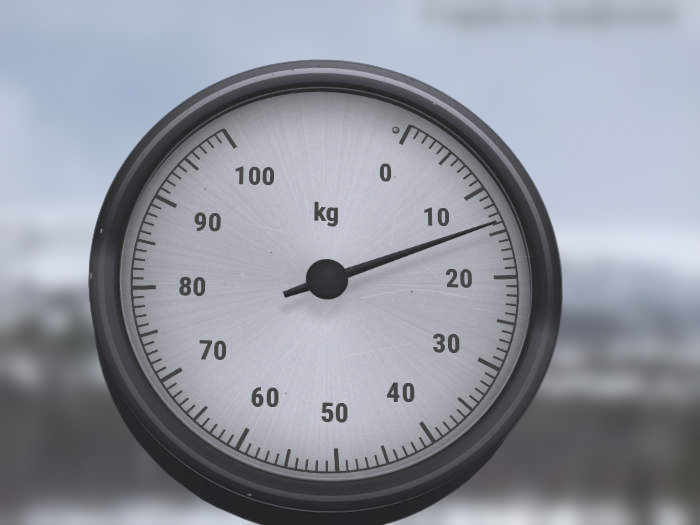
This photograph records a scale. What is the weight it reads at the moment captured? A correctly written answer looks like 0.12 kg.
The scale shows 14 kg
